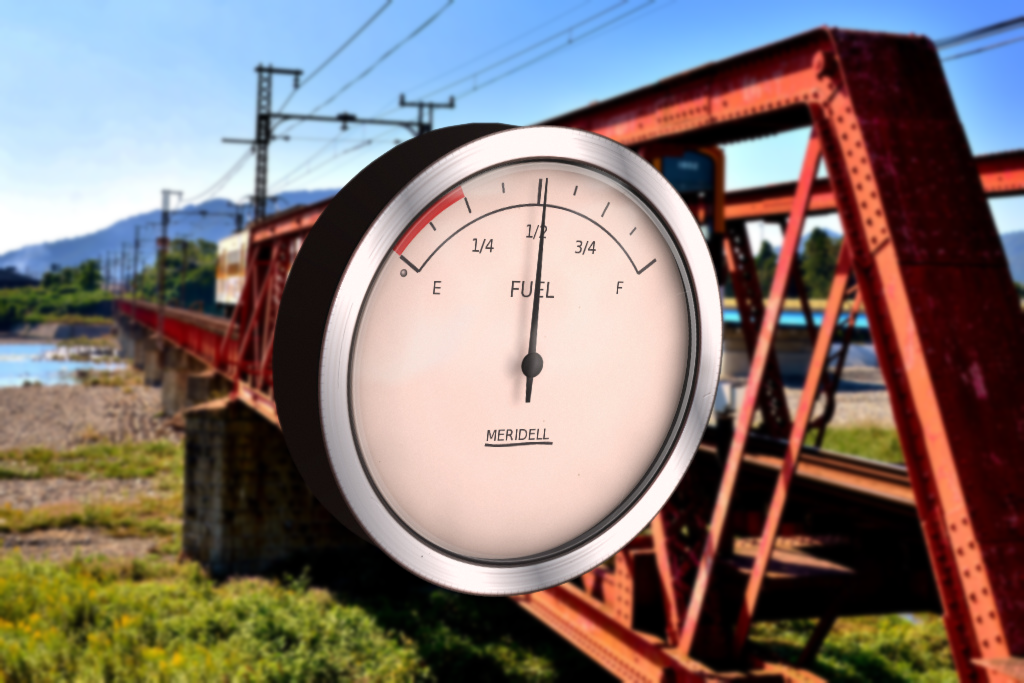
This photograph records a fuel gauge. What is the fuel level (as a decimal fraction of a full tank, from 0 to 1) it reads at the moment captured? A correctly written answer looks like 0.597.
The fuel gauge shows 0.5
